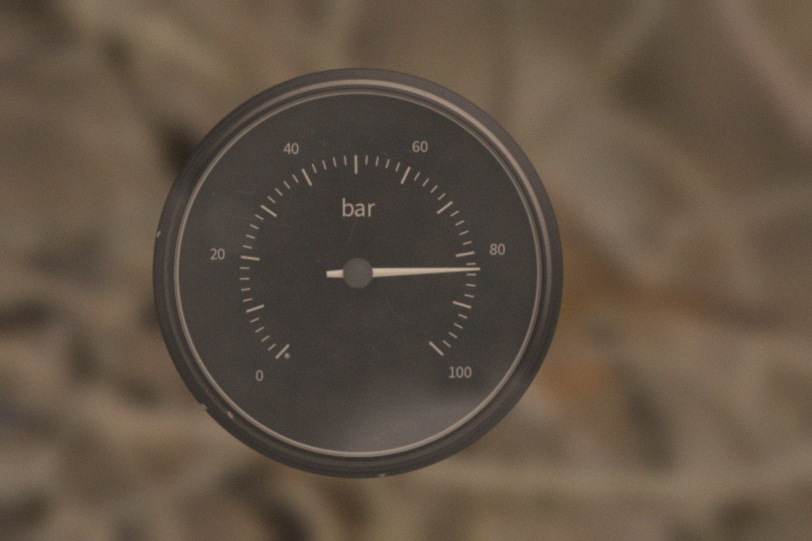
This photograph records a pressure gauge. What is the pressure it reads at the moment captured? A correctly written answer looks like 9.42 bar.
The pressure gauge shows 83 bar
